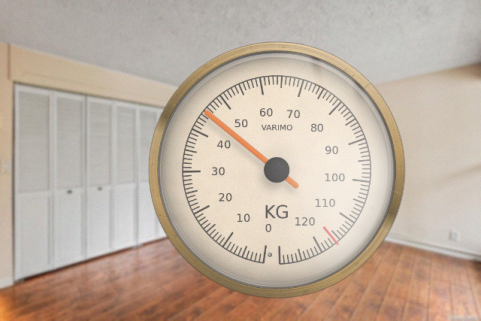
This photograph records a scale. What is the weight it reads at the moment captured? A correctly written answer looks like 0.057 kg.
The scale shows 45 kg
